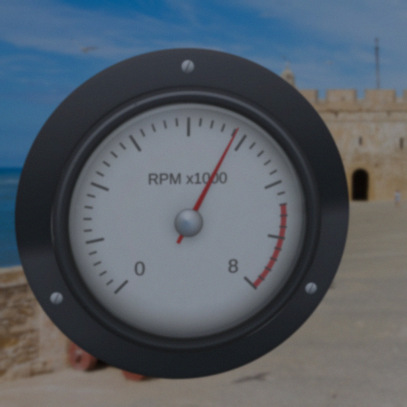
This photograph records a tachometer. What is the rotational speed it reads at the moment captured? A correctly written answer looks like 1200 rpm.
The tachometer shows 4800 rpm
